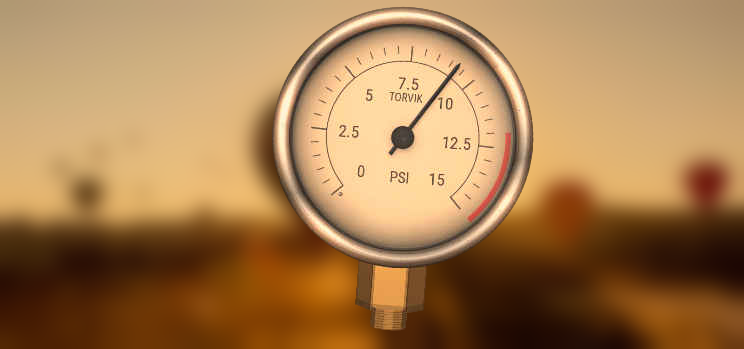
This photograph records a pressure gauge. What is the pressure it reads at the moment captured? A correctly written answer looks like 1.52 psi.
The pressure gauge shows 9.25 psi
